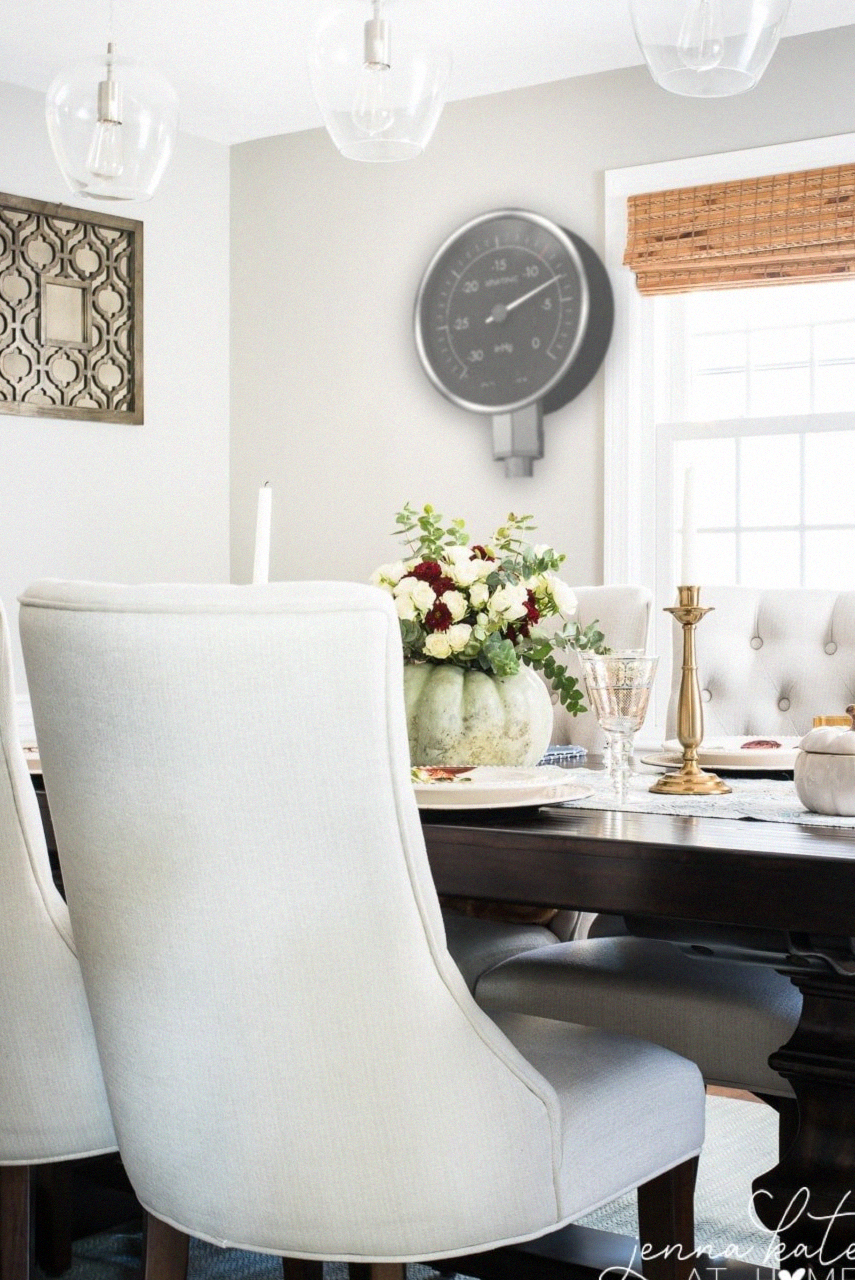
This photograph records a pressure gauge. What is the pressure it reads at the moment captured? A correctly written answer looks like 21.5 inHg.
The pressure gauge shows -7 inHg
